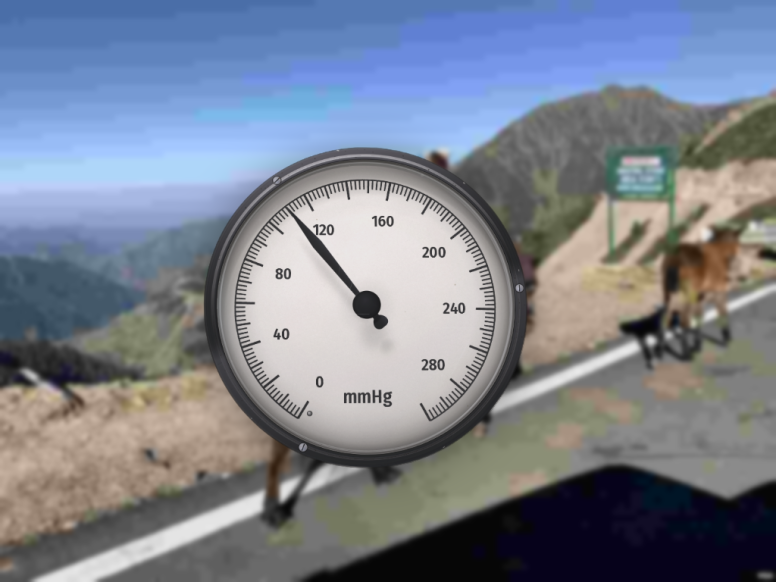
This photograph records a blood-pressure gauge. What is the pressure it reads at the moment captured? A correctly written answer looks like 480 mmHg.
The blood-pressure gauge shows 110 mmHg
